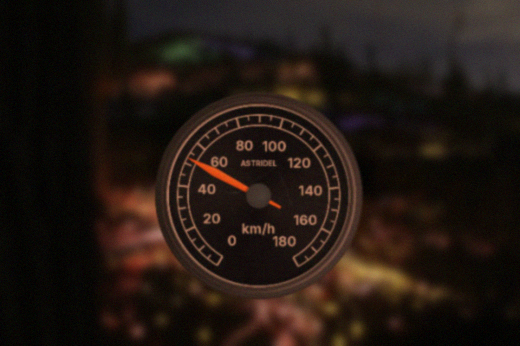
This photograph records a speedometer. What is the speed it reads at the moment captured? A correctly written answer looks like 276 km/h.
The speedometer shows 52.5 km/h
